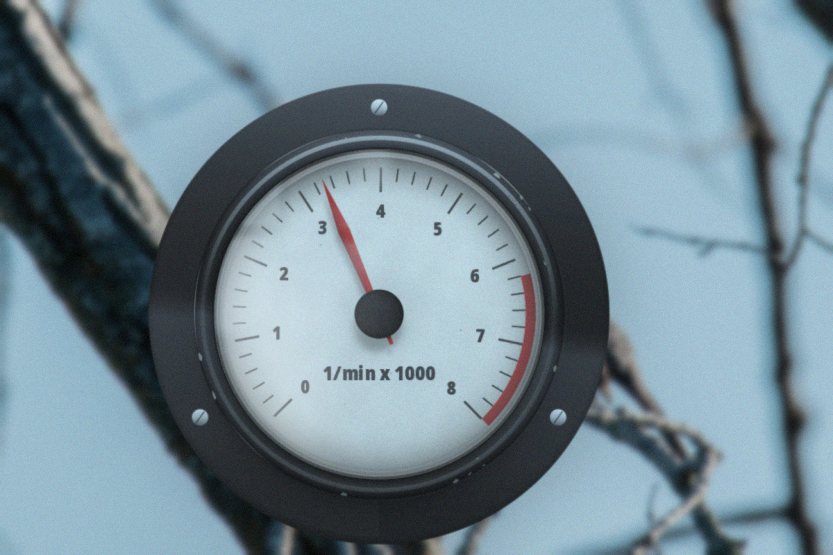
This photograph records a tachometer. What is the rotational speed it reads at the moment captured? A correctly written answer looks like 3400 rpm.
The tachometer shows 3300 rpm
